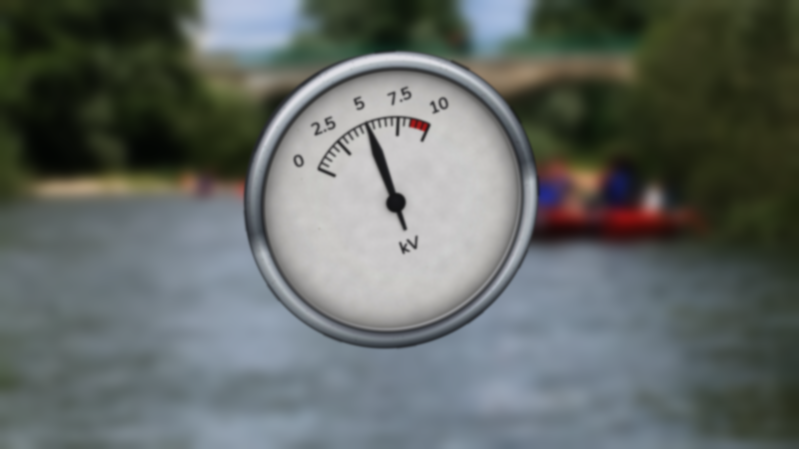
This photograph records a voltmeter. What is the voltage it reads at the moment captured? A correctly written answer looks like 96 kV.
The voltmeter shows 5 kV
